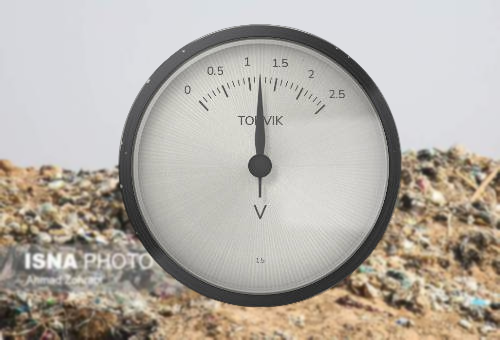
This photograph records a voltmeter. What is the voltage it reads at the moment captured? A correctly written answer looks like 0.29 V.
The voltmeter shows 1.2 V
